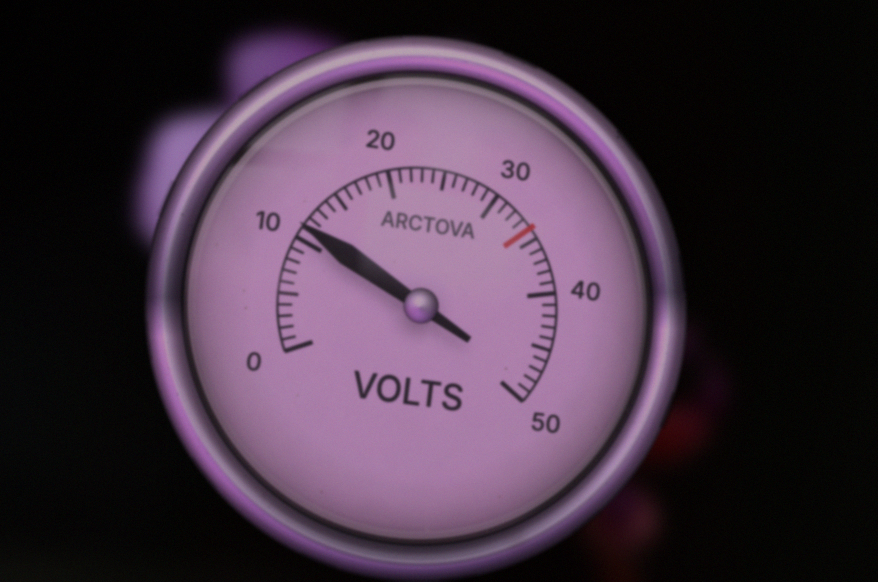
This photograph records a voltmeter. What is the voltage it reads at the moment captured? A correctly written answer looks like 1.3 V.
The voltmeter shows 11 V
